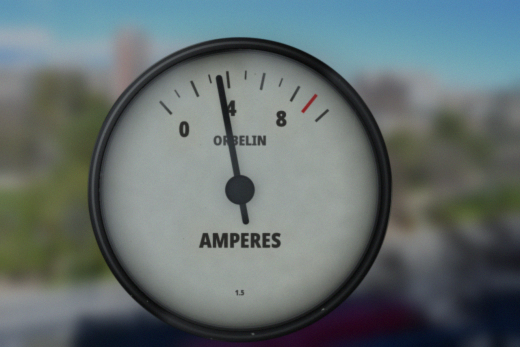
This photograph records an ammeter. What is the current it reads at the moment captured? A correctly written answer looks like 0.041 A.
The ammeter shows 3.5 A
